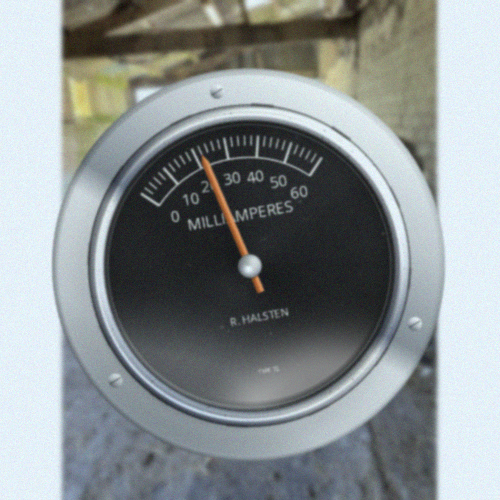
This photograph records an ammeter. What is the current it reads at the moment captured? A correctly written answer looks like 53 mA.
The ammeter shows 22 mA
